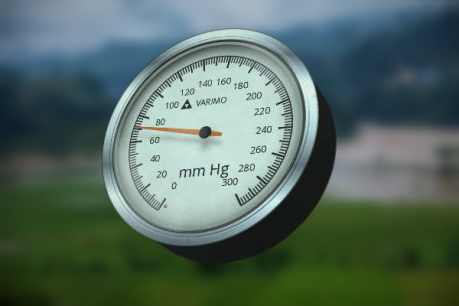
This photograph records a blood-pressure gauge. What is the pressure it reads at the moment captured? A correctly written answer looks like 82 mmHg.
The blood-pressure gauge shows 70 mmHg
